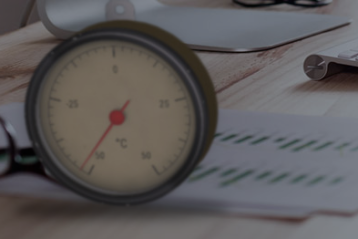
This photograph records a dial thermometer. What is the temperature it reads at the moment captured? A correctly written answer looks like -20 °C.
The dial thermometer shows -47.5 °C
